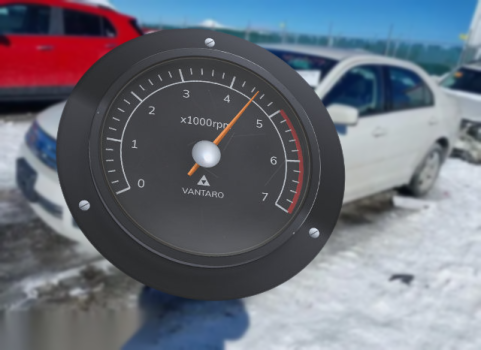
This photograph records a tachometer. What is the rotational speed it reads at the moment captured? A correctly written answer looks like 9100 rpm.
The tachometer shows 4500 rpm
